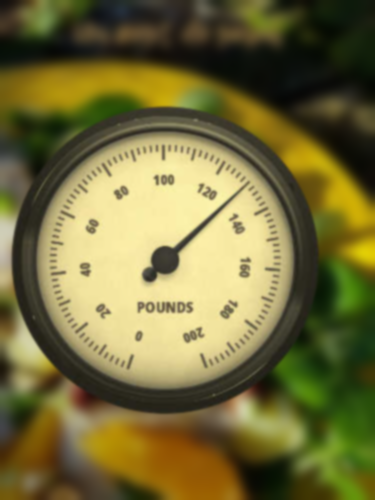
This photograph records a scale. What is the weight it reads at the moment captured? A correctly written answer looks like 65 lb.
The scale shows 130 lb
